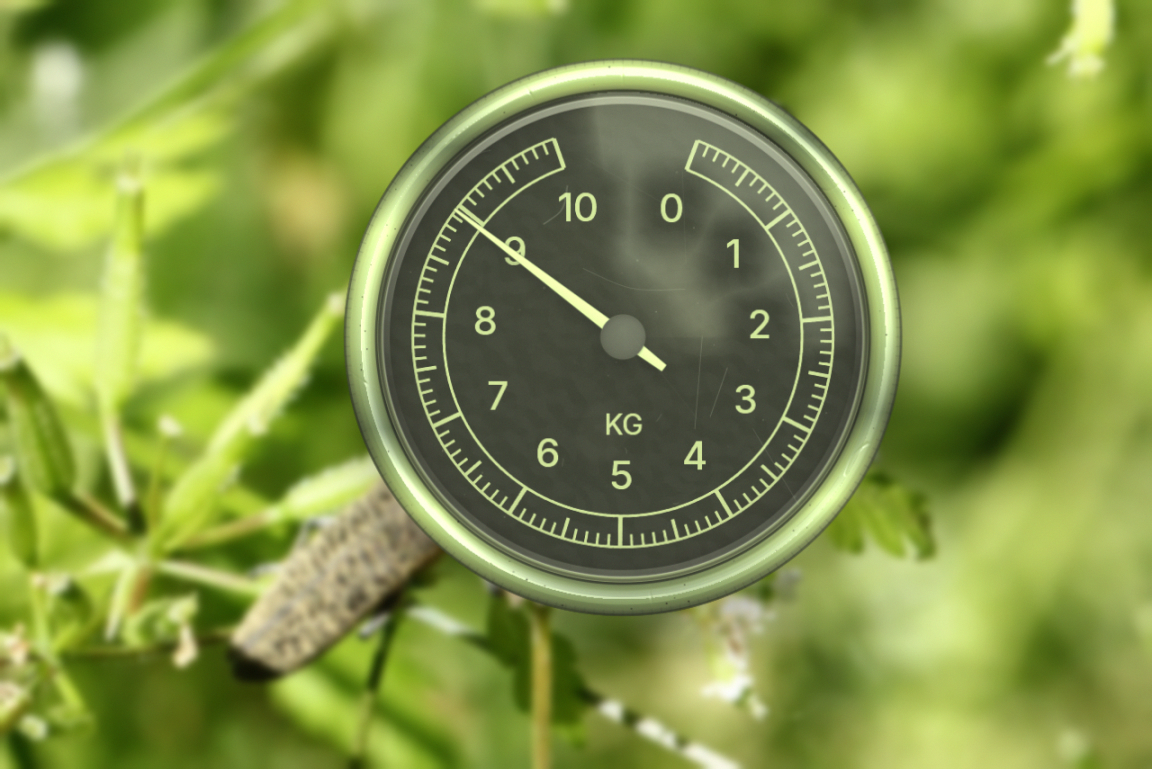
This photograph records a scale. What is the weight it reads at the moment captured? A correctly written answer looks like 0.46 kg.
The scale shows 8.95 kg
